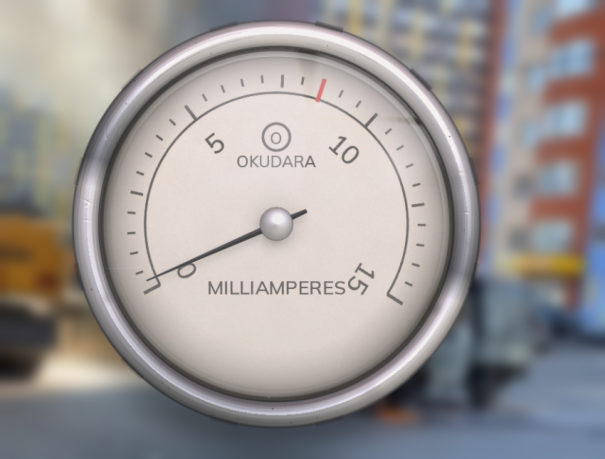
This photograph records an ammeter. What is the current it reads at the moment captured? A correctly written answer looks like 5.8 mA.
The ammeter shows 0.25 mA
